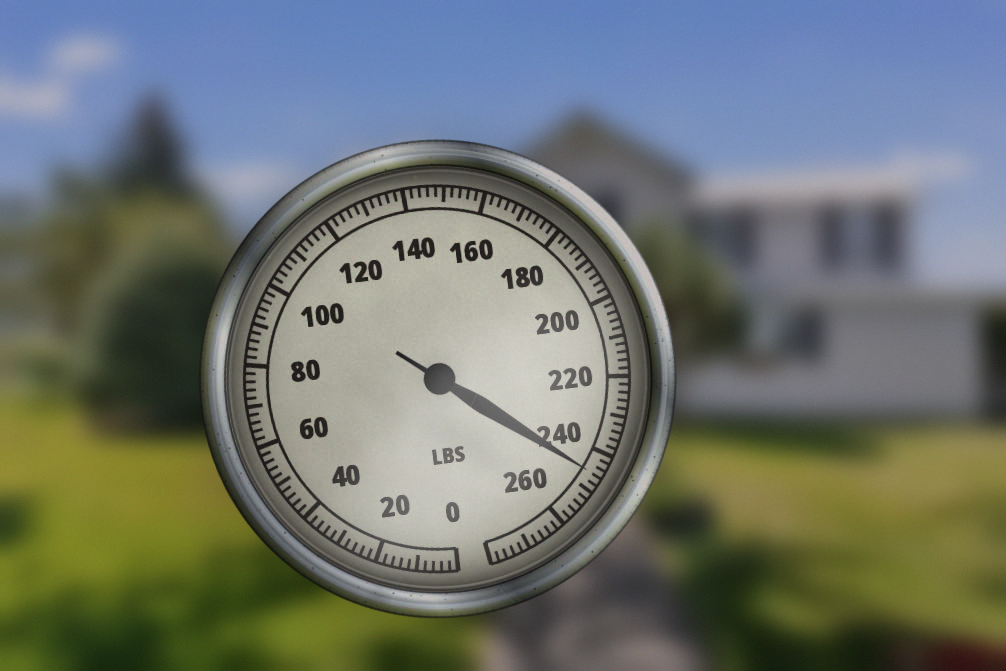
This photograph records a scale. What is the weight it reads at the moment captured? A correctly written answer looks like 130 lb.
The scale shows 246 lb
